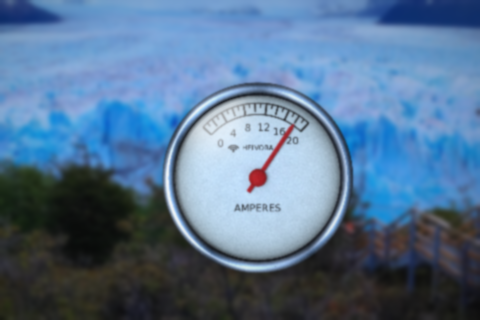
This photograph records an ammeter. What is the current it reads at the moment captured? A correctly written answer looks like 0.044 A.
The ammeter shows 18 A
